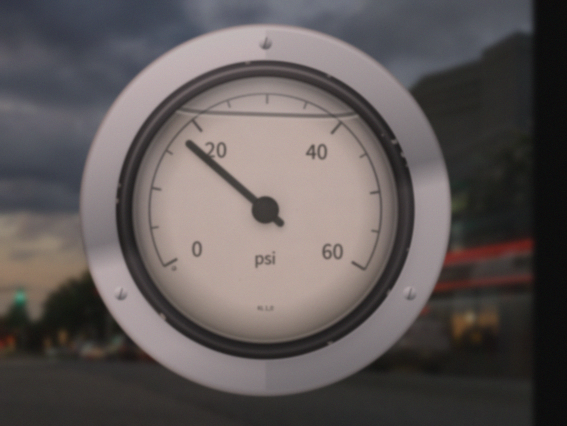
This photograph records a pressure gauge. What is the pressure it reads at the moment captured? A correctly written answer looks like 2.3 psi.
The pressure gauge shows 17.5 psi
